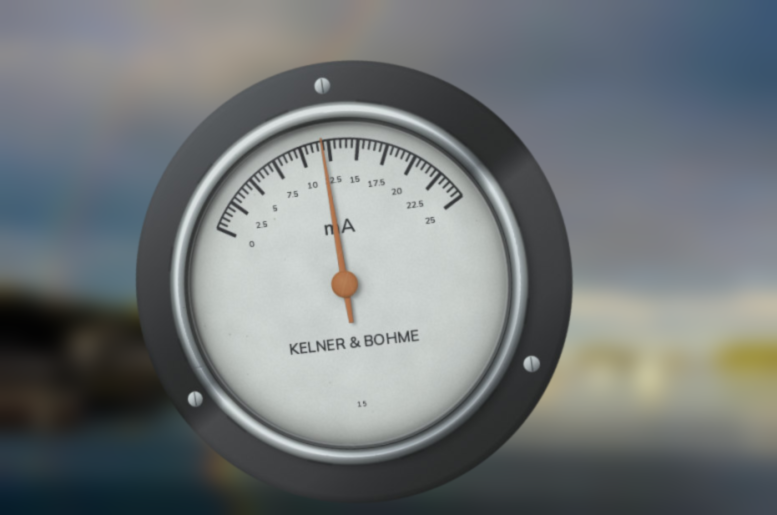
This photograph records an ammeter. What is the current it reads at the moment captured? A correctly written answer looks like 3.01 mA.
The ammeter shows 12 mA
